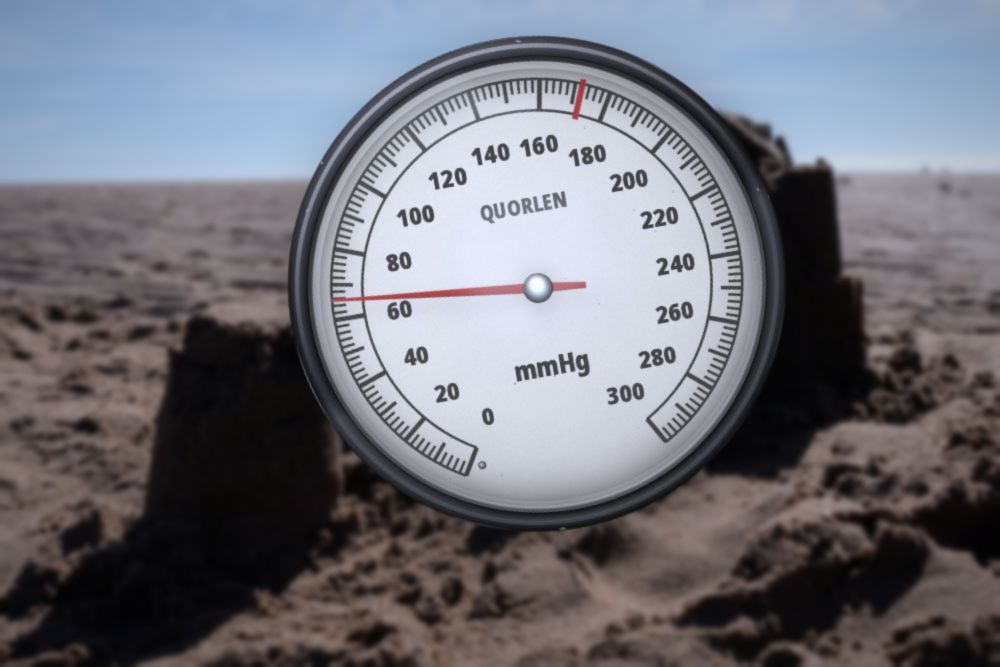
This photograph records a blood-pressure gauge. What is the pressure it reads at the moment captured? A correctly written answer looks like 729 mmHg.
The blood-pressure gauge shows 66 mmHg
